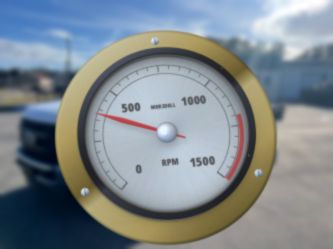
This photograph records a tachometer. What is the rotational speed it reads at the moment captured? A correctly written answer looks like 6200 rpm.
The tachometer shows 375 rpm
